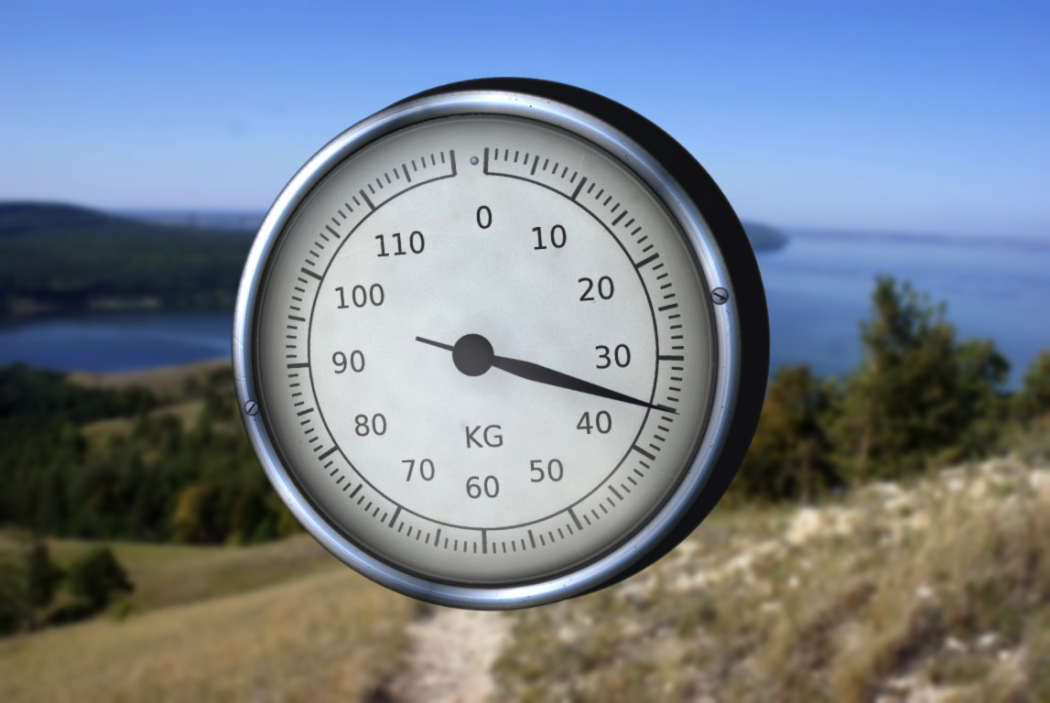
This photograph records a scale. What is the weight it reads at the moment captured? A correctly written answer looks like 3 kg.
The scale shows 35 kg
